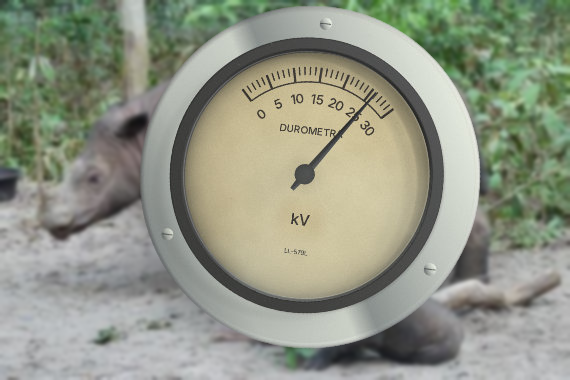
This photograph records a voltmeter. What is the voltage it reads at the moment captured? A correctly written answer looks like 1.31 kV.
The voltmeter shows 26 kV
